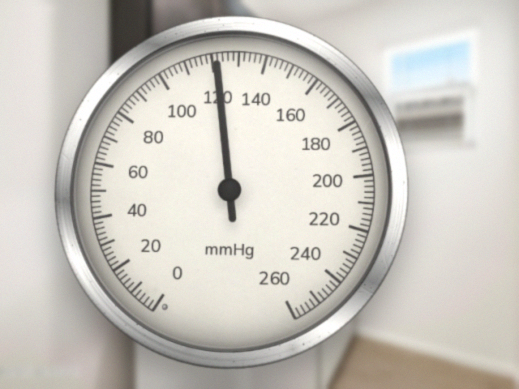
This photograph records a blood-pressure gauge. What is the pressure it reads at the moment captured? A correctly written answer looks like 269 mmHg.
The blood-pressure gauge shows 122 mmHg
